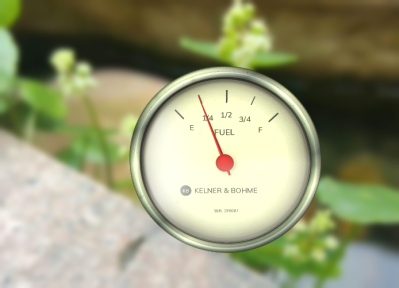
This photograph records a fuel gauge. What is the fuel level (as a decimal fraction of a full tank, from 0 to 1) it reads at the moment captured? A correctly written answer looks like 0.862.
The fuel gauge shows 0.25
